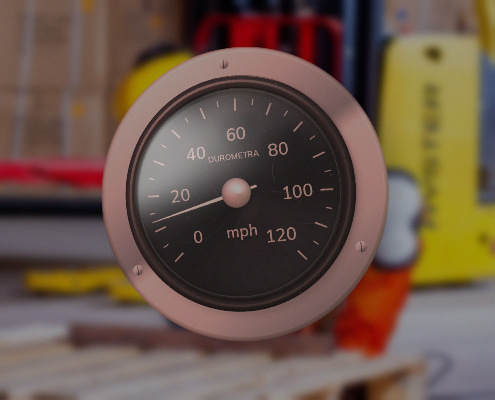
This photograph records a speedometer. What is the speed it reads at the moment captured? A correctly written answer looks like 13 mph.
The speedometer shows 12.5 mph
